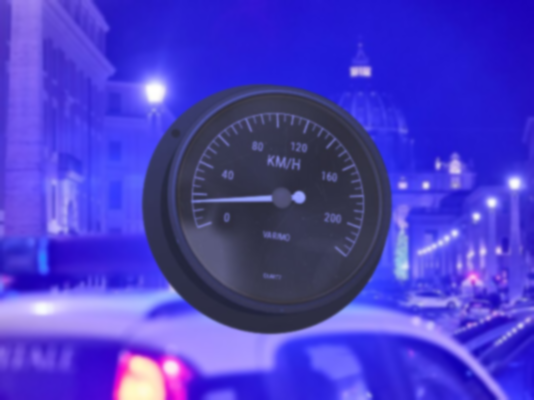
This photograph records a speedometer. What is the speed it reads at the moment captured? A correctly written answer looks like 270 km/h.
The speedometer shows 15 km/h
